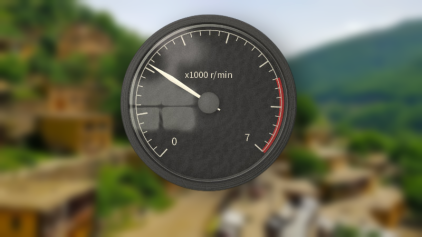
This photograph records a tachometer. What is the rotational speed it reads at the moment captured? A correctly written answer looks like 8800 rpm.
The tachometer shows 2100 rpm
